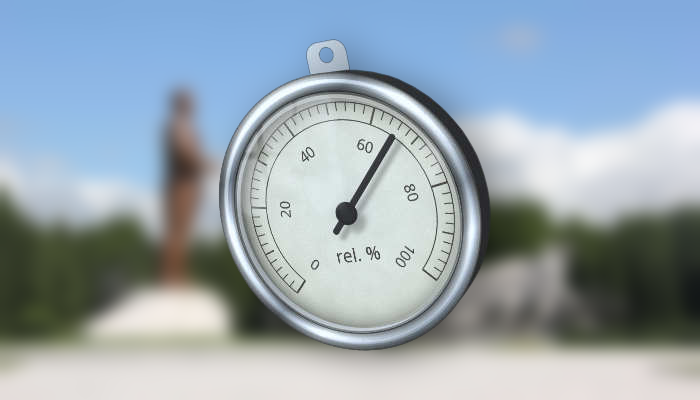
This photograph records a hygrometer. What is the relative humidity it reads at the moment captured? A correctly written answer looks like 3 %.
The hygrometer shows 66 %
